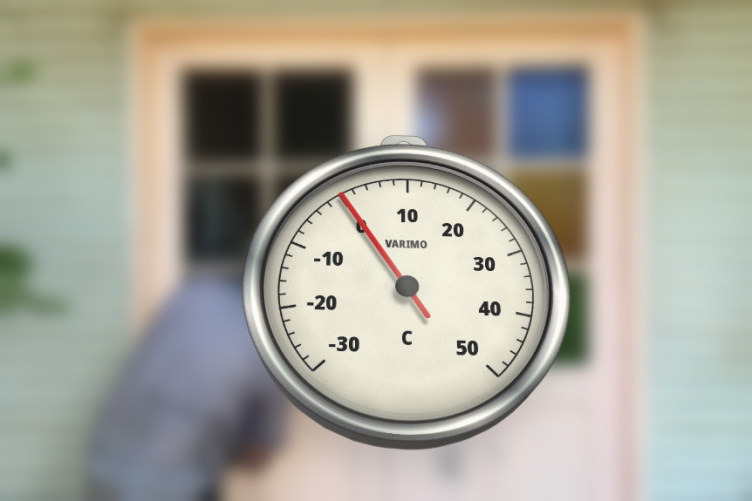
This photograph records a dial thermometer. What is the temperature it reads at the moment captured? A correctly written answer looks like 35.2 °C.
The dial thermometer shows 0 °C
